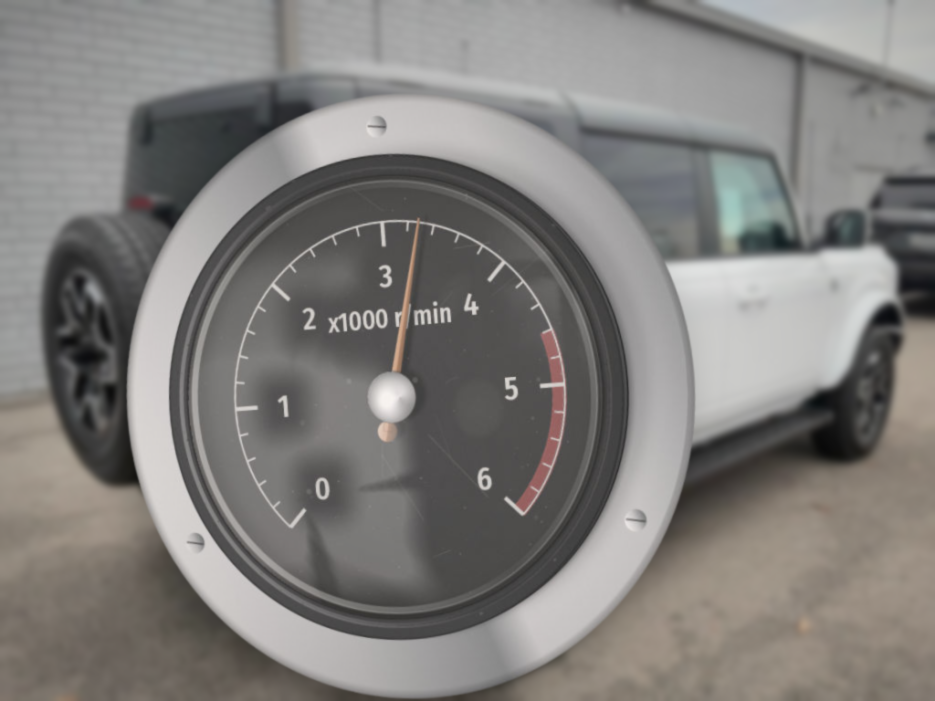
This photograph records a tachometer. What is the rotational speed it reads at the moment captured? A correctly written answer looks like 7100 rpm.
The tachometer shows 3300 rpm
